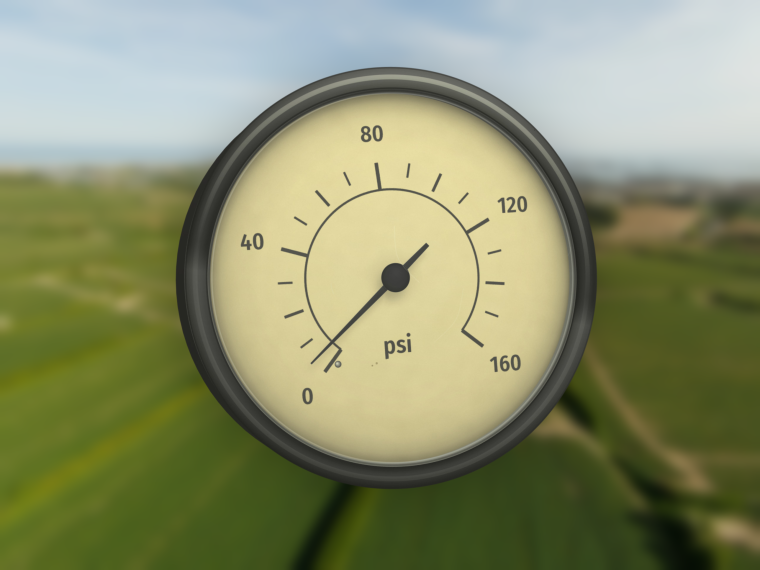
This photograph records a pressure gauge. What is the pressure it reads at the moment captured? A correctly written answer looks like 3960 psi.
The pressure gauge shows 5 psi
